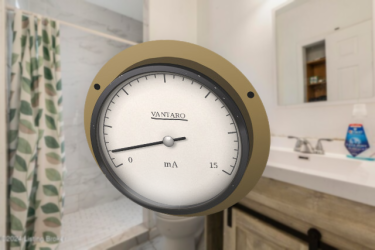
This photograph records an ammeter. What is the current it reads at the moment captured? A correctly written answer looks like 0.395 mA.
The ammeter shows 1 mA
